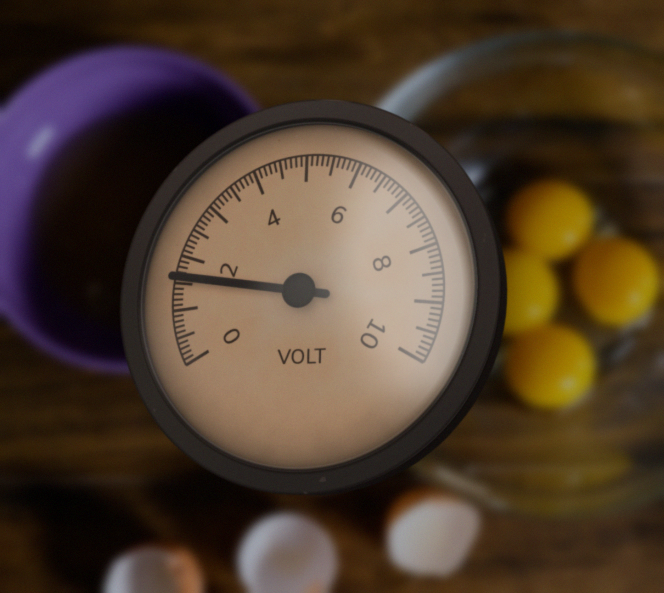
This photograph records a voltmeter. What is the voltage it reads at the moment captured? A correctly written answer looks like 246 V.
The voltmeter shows 1.6 V
